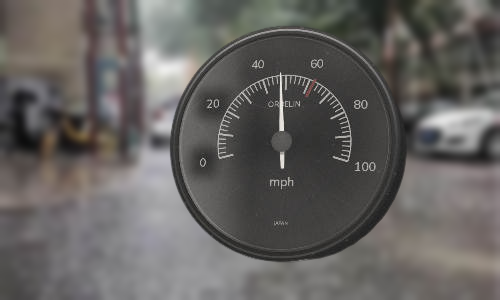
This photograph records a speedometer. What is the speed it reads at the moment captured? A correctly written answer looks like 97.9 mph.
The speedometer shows 48 mph
